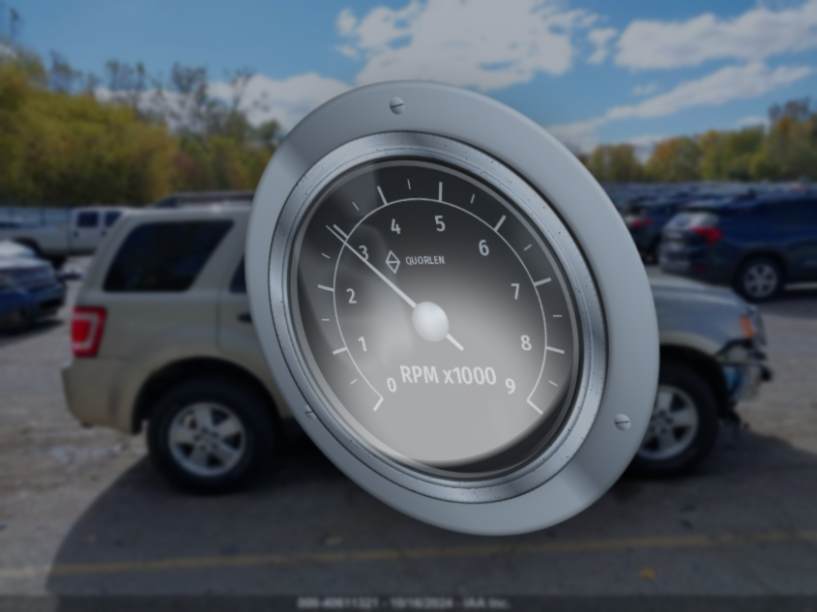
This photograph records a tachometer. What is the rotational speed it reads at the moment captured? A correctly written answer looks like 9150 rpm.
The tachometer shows 3000 rpm
